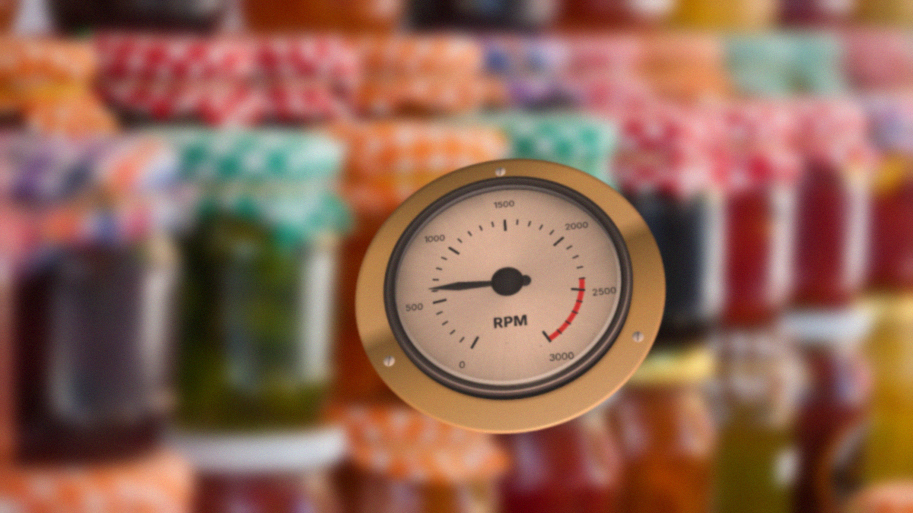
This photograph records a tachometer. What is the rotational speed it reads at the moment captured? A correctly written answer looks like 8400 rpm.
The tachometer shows 600 rpm
